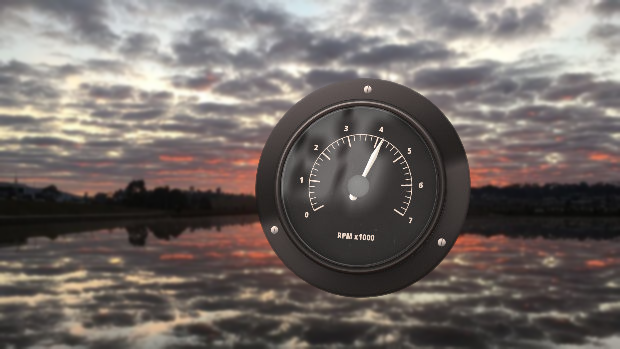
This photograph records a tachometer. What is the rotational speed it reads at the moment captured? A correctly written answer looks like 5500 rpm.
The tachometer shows 4200 rpm
